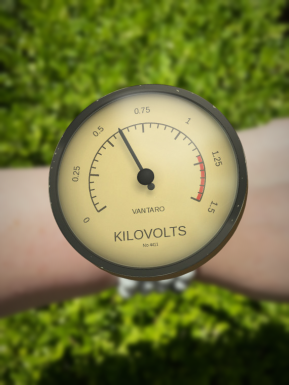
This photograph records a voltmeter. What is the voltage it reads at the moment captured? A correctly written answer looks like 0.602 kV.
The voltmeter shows 0.6 kV
